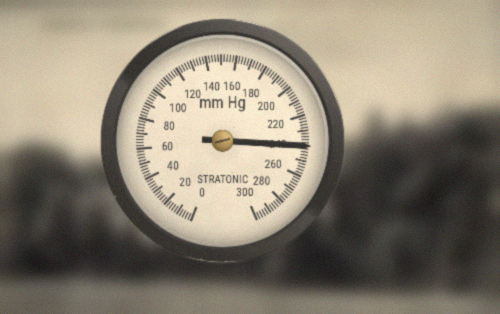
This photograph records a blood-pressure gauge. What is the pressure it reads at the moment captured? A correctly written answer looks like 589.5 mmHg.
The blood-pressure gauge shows 240 mmHg
